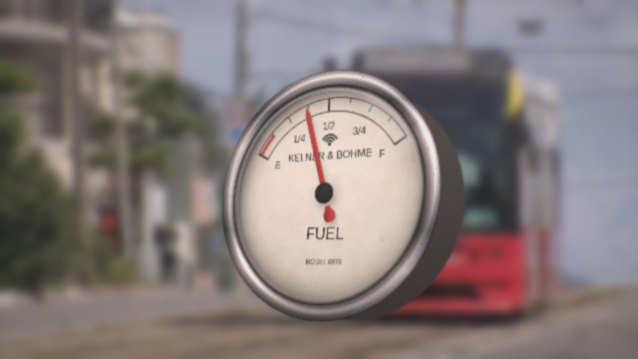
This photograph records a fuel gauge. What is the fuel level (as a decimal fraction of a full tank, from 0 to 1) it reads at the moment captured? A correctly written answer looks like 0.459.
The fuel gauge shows 0.375
